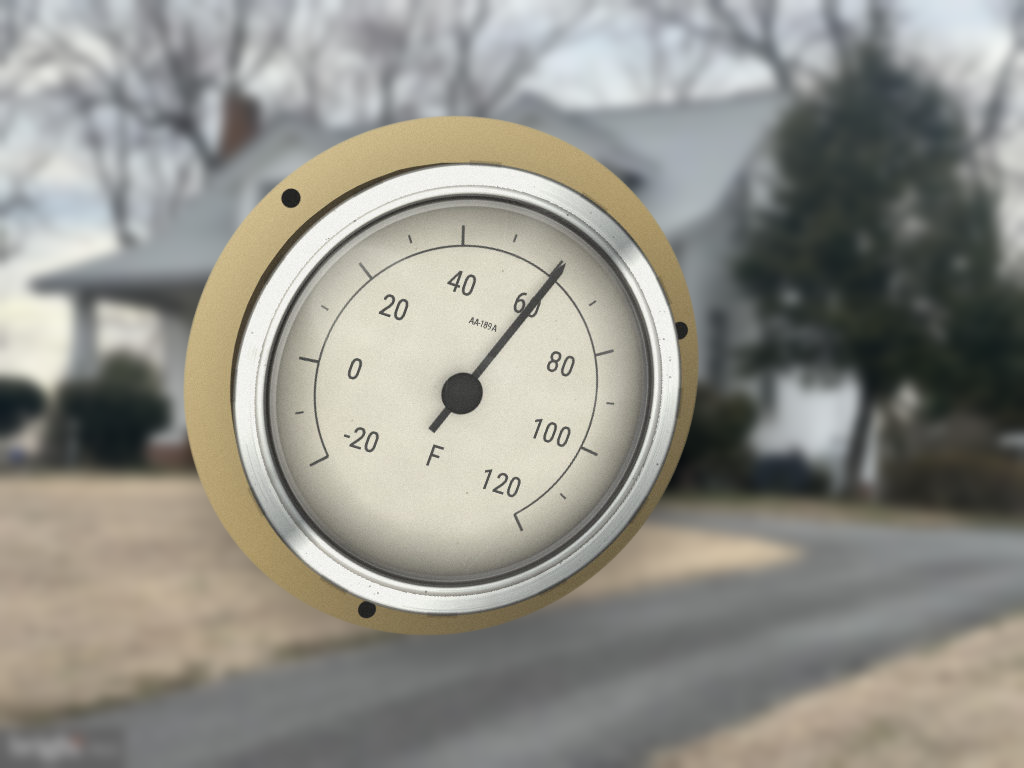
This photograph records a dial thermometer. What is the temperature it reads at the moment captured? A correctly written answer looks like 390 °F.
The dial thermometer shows 60 °F
